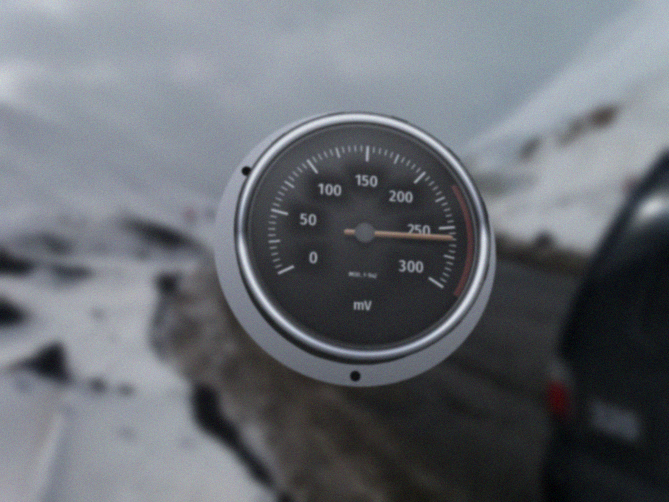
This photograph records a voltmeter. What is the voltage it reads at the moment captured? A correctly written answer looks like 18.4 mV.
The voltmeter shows 260 mV
